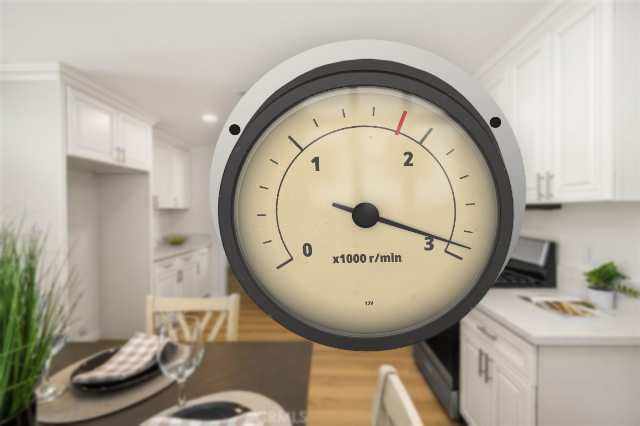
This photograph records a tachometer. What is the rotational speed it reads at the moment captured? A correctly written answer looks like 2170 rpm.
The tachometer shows 2900 rpm
